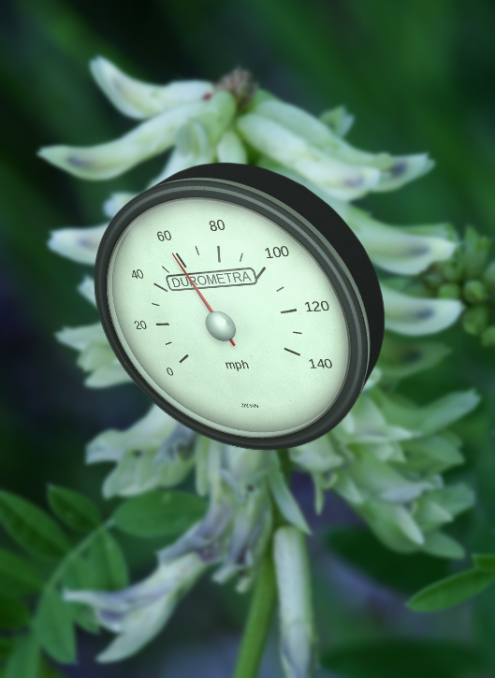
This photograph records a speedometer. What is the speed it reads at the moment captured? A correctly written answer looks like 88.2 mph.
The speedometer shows 60 mph
